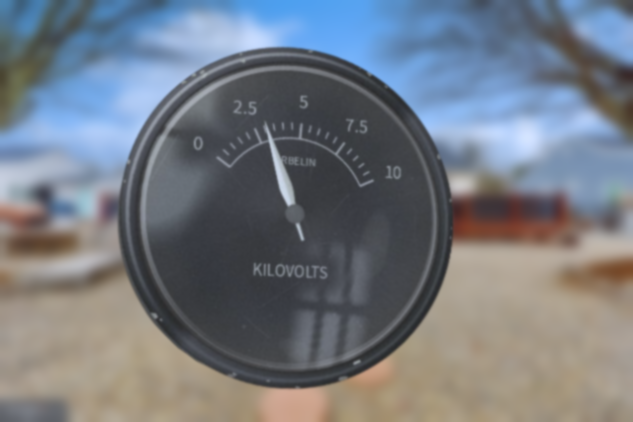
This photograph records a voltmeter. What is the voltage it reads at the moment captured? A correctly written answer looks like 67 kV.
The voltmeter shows 3 kV
